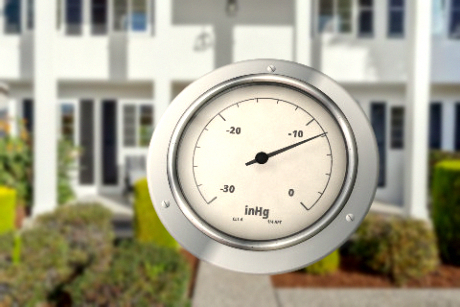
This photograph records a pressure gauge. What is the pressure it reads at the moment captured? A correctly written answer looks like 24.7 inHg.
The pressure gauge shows -8 inHg
